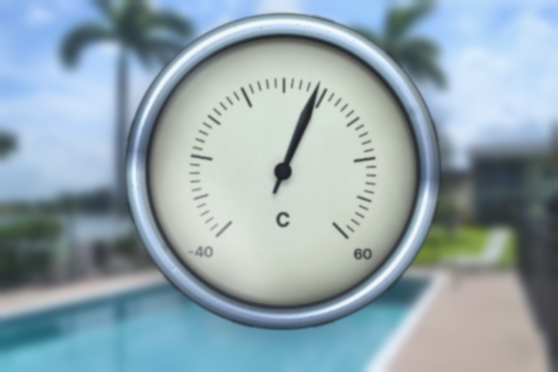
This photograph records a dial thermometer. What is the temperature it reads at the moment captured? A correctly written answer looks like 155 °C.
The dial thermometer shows 18 °C
